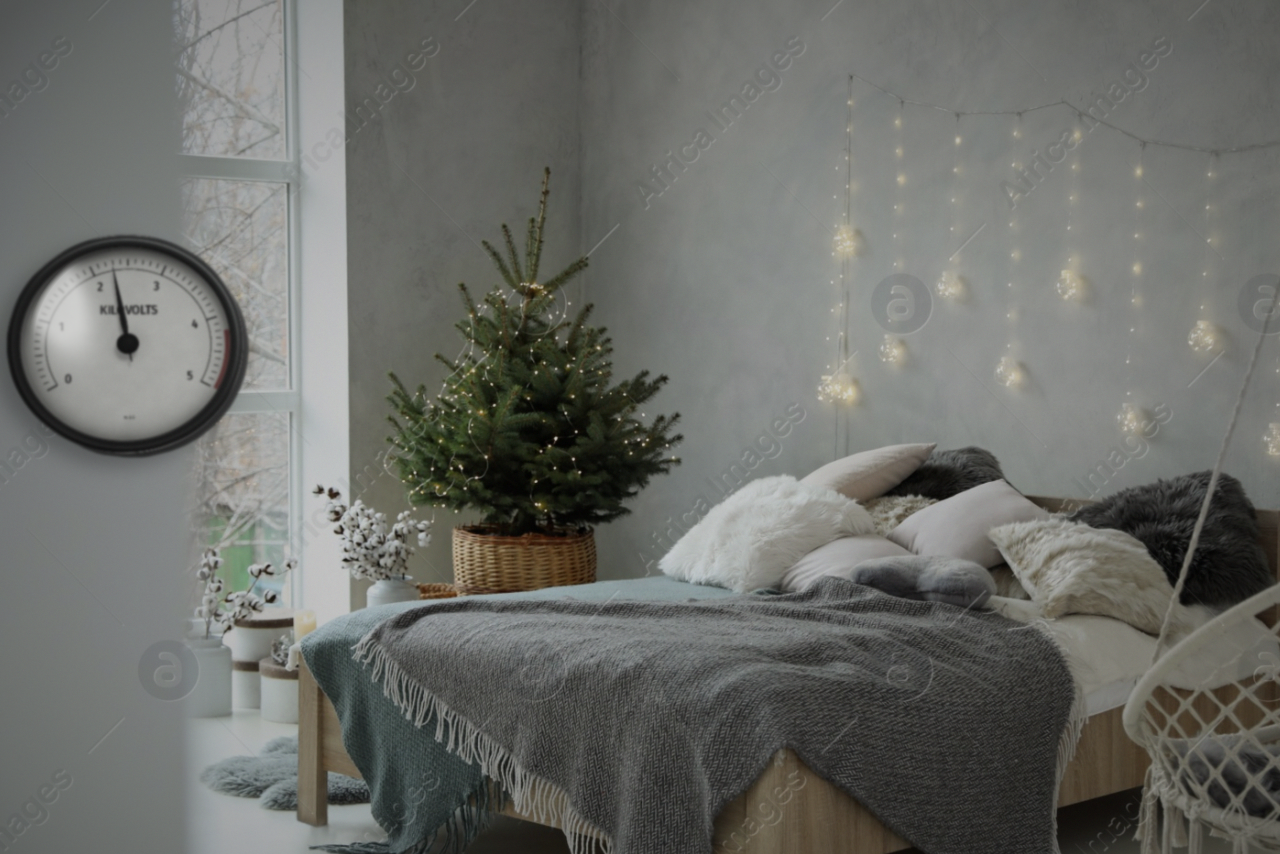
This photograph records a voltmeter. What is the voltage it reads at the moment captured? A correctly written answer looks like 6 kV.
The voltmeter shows 2.3 kV
